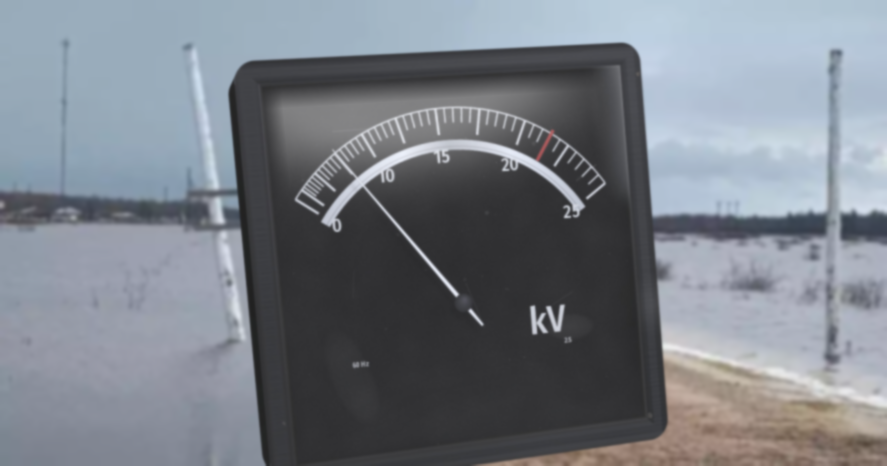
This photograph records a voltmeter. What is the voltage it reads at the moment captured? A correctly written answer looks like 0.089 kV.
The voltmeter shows 7.5 kV
